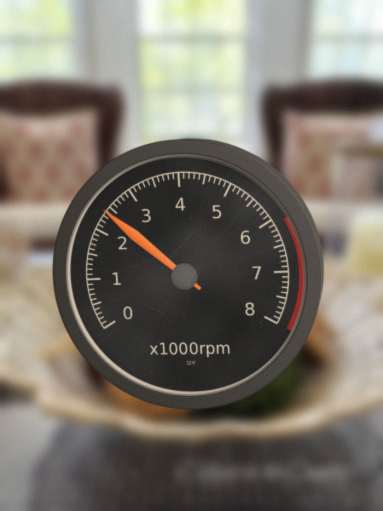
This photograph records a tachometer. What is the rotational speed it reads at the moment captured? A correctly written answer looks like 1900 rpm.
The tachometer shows 2400 rpm
